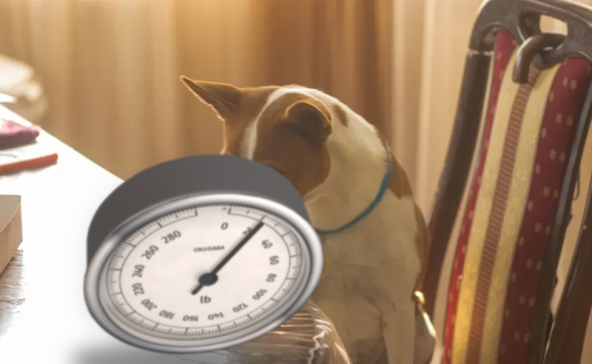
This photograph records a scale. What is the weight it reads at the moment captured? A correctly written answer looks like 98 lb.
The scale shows 20 lb
